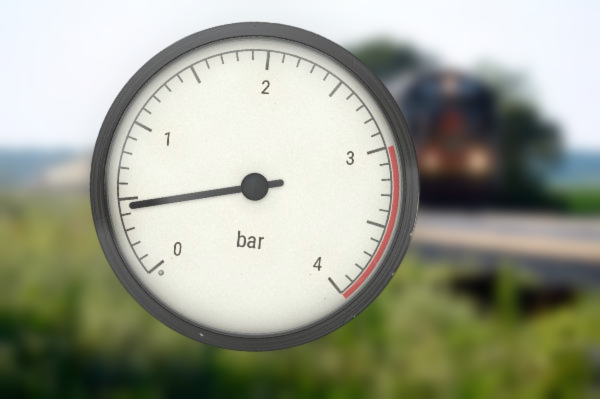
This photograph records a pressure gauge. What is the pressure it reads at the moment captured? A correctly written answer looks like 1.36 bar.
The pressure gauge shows 0.45 bar
